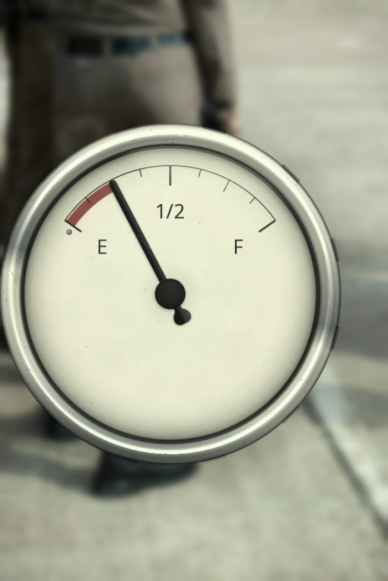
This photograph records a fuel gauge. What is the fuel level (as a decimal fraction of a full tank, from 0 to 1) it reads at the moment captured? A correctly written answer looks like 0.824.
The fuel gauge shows 0.25
